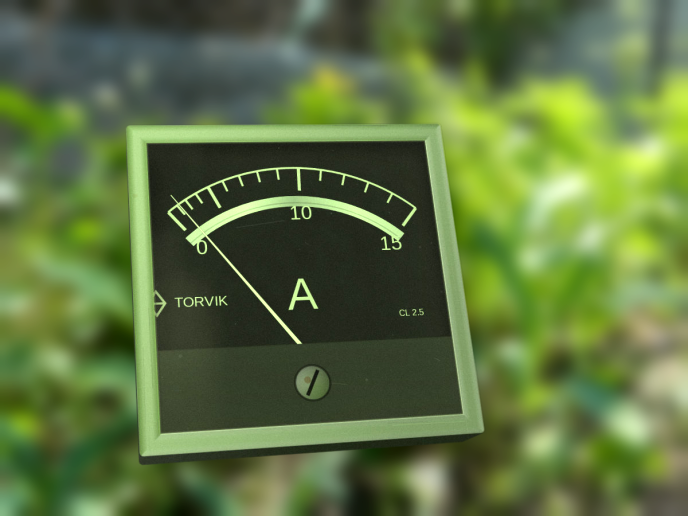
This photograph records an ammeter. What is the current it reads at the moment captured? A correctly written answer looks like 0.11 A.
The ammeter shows 2 A
